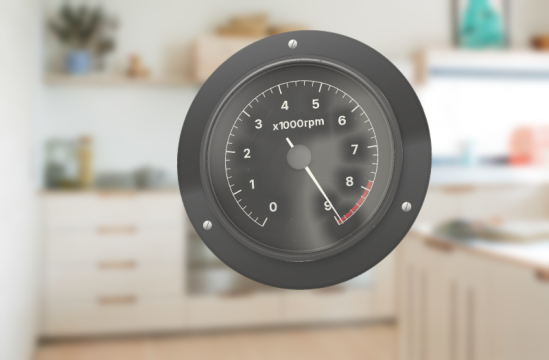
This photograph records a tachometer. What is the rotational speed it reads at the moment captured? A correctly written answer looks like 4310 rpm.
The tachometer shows 8900 rpm
